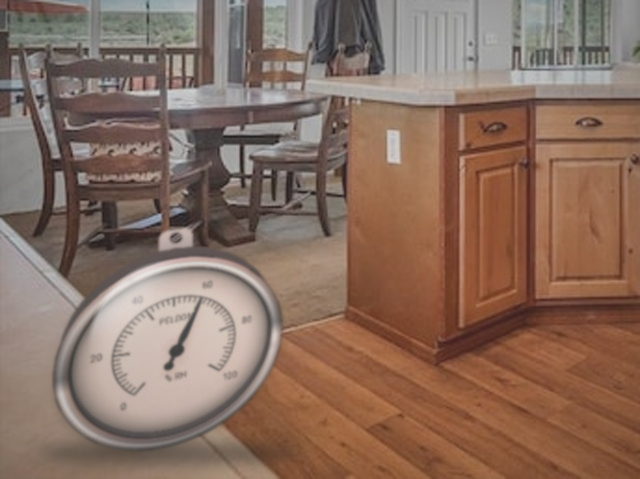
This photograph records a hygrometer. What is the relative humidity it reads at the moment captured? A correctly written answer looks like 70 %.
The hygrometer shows 60 %
